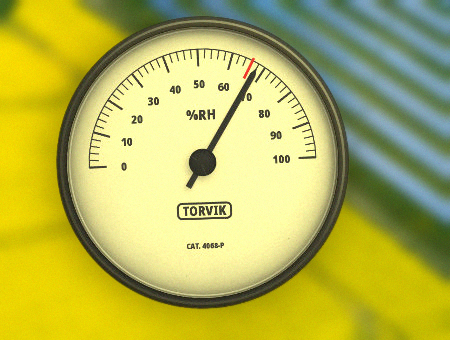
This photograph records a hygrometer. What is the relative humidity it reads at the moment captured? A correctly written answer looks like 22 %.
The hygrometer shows 68 %
